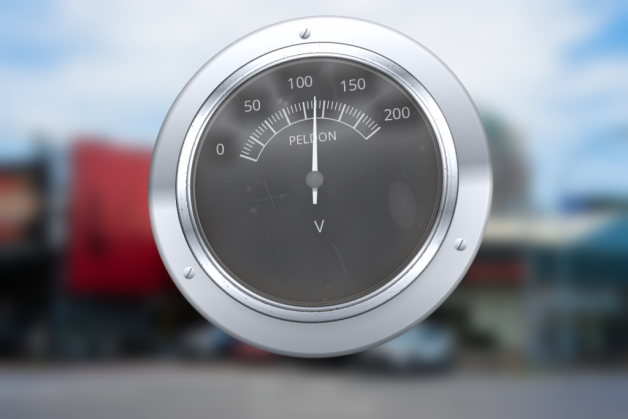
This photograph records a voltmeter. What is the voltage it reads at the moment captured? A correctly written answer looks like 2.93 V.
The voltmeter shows 115 V
